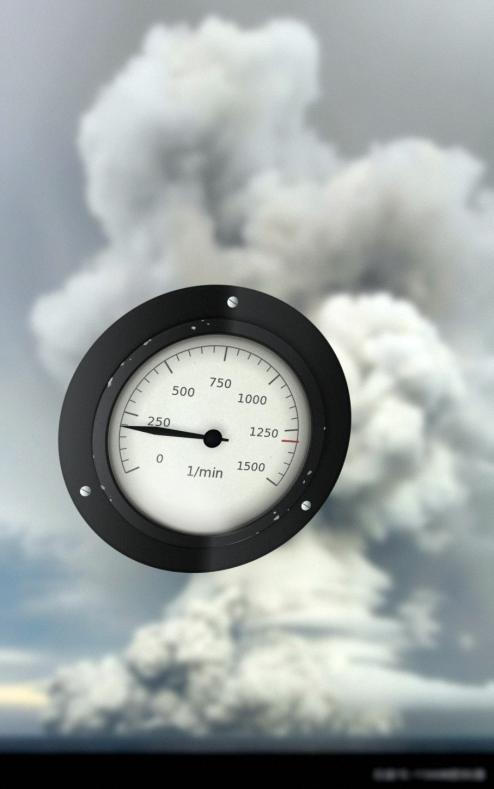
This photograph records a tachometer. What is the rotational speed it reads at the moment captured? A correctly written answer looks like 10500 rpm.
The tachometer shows 200 rpm
